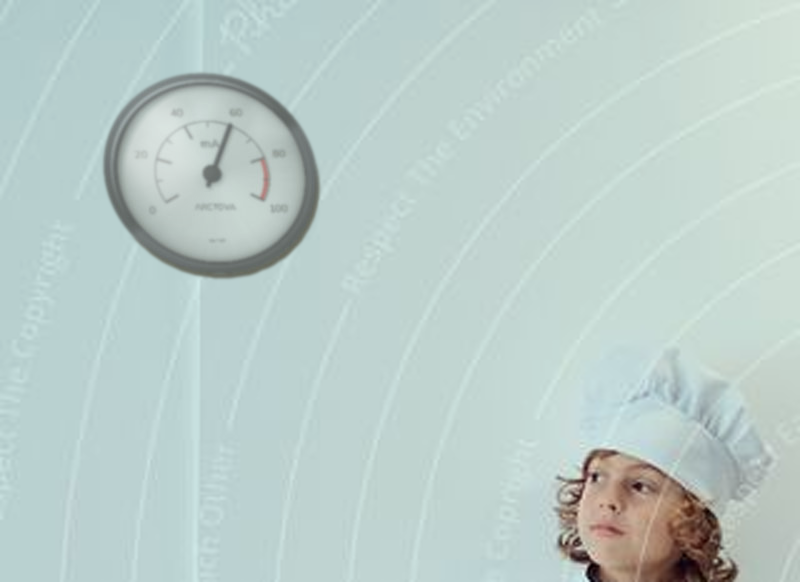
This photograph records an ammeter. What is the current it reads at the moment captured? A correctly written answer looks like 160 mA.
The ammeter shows 60 mA
